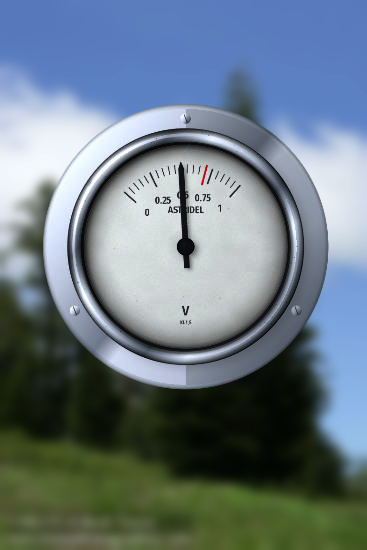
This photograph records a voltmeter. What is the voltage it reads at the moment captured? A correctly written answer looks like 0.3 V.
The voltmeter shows 0.5 V
